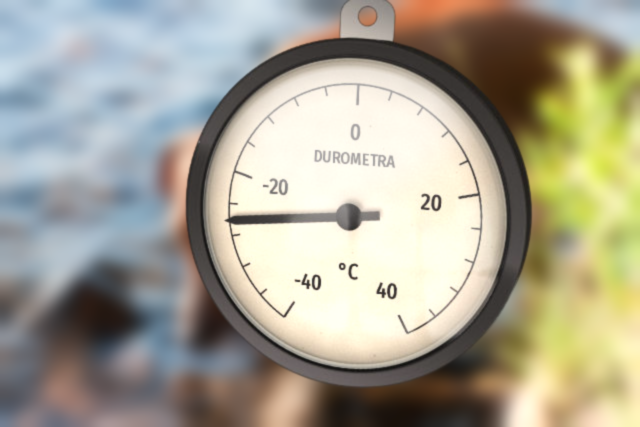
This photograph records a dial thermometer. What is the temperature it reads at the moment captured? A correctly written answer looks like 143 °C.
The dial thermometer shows -26 °C
